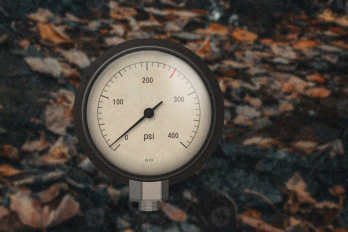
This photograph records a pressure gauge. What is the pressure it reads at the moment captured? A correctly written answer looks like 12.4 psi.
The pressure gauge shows 10 psi
